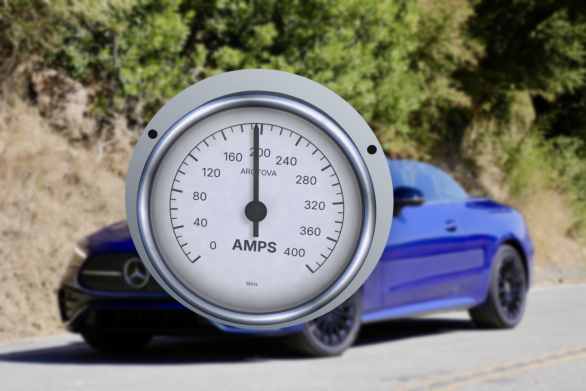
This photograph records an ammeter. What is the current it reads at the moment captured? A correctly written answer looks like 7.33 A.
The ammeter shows 195 A
